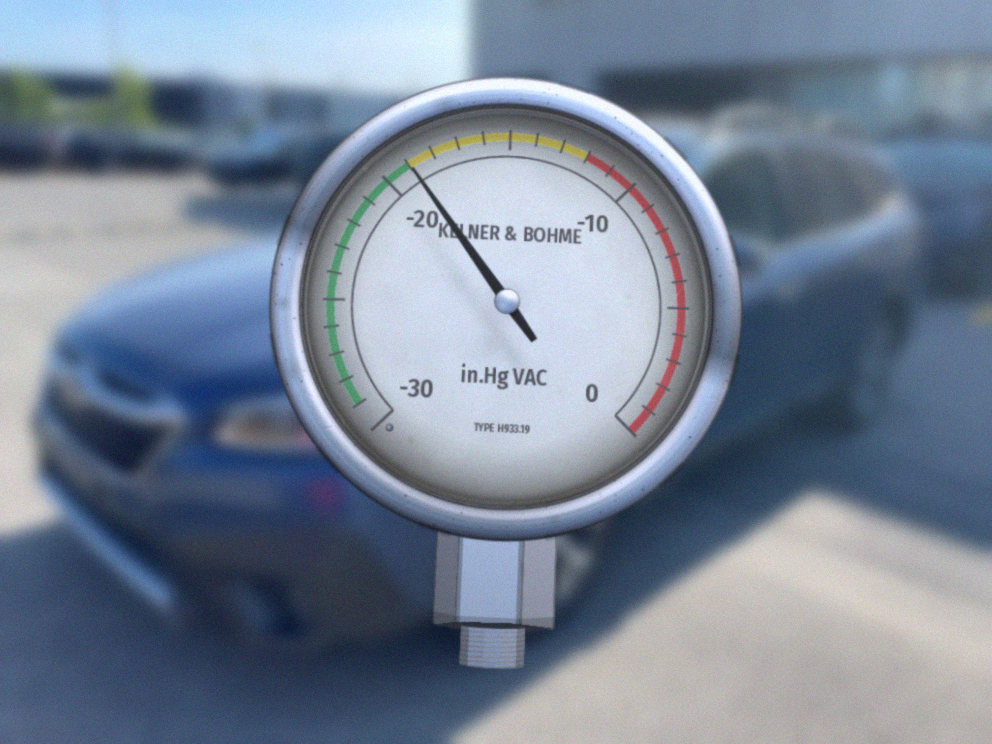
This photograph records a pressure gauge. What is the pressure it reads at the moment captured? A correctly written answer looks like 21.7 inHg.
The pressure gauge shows -19 inHg
